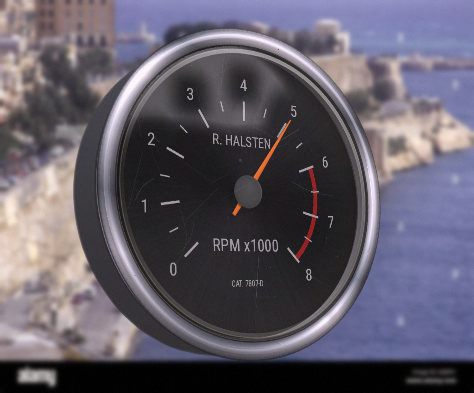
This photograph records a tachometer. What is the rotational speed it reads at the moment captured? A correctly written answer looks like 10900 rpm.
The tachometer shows 5000 rpm
